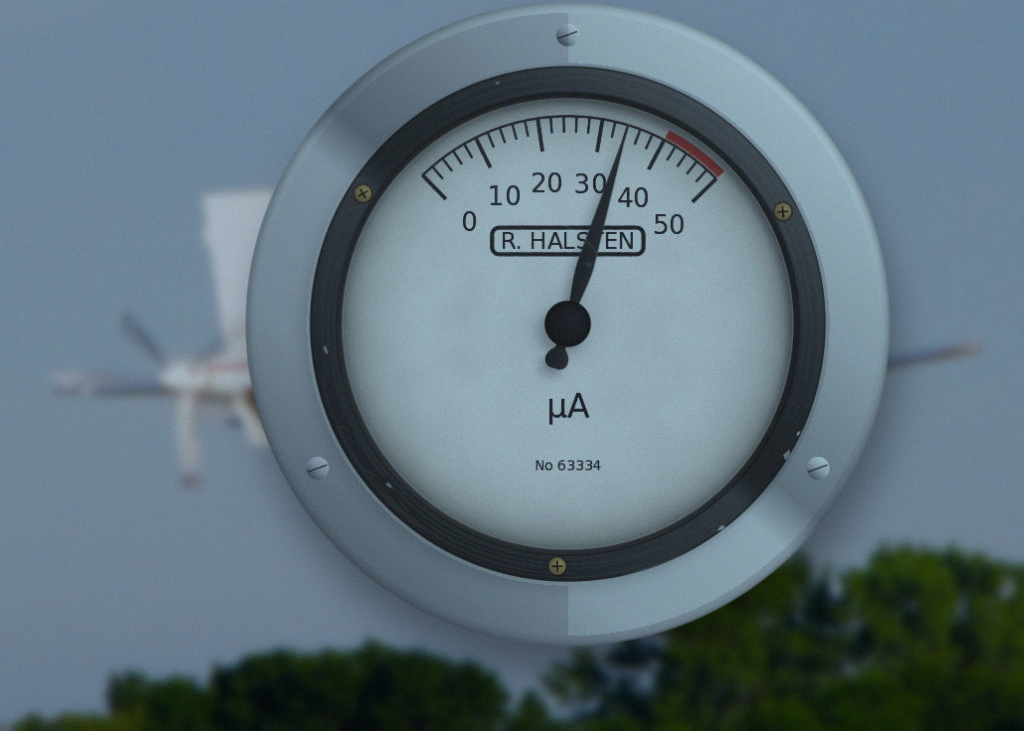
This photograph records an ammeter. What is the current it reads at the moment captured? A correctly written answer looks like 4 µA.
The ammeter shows 34 µA
